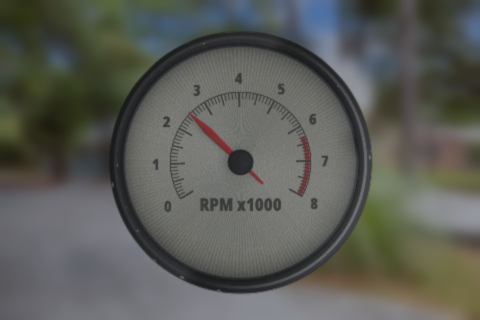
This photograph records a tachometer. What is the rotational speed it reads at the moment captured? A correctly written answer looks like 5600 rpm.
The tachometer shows 2500 rpm
